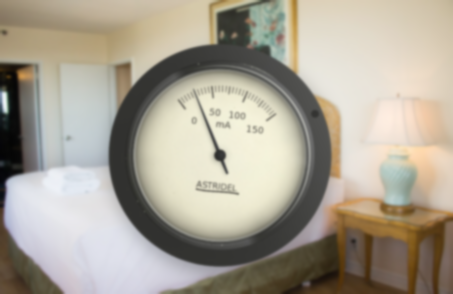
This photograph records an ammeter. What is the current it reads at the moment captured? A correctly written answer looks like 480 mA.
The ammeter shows 25 mA
